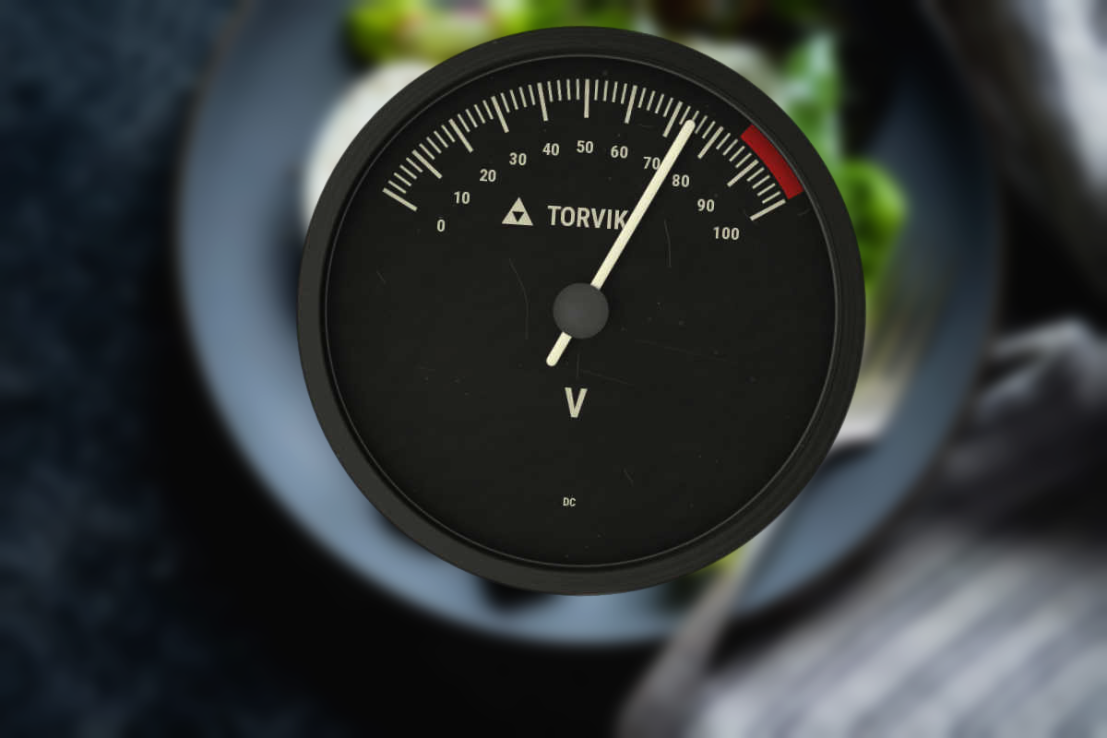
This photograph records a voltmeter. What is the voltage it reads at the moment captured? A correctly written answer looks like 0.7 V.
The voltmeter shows 74 V
